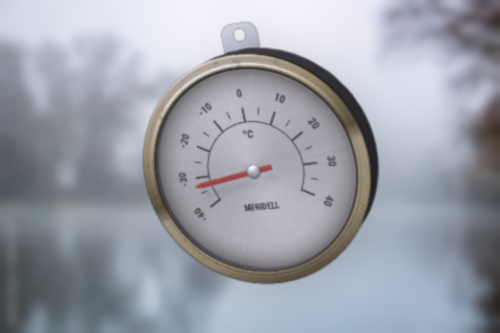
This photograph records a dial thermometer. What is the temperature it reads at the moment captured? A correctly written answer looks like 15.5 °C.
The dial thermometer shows -32.5 °C
